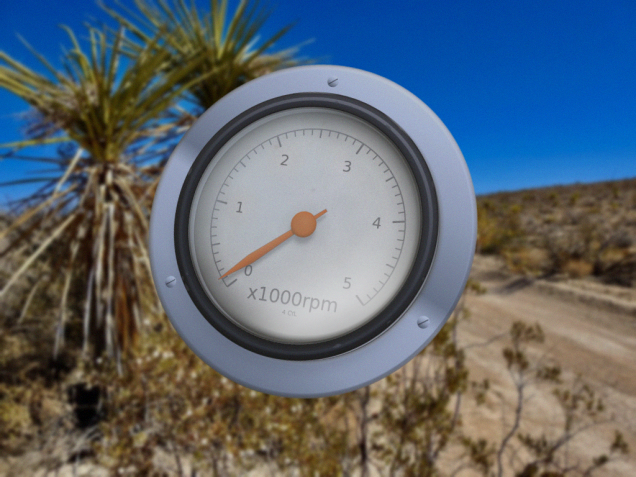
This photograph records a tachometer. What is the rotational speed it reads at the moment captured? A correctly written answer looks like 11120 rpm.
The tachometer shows 100 rpm
